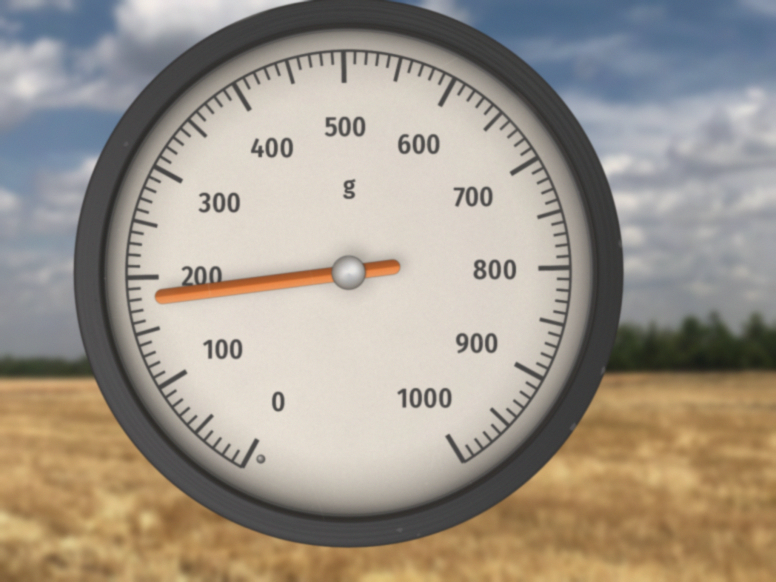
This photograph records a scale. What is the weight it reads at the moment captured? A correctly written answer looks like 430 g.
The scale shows 180 g
